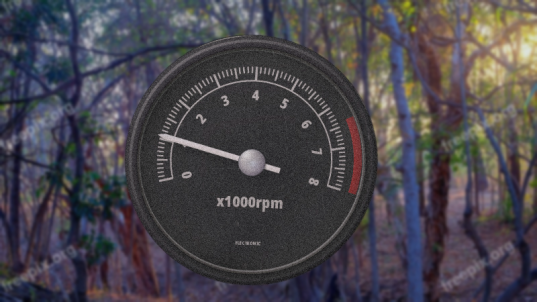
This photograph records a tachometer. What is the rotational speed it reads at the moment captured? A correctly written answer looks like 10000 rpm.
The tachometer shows 1100 rpm
